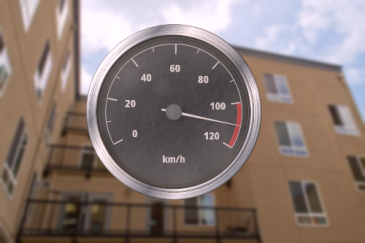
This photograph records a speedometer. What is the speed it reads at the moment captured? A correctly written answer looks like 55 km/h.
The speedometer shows 110 km/h
